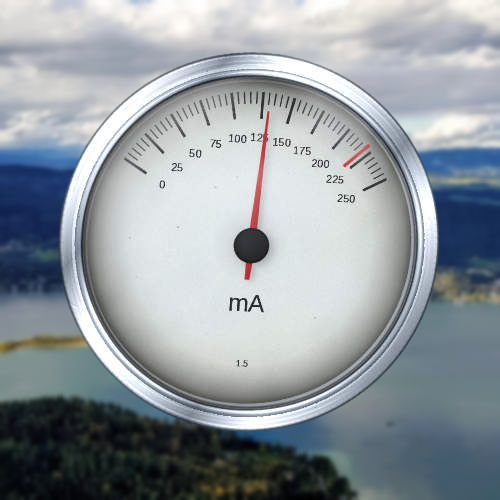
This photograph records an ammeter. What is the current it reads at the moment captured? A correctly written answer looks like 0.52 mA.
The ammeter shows 130 mA
